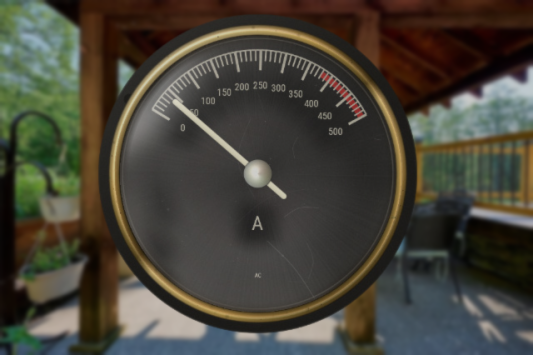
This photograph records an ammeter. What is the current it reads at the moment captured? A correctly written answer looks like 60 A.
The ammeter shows 40 A
